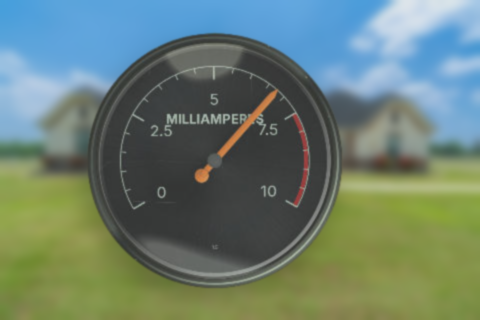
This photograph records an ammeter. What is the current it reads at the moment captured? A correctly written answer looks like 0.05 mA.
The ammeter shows 6.75 mA
